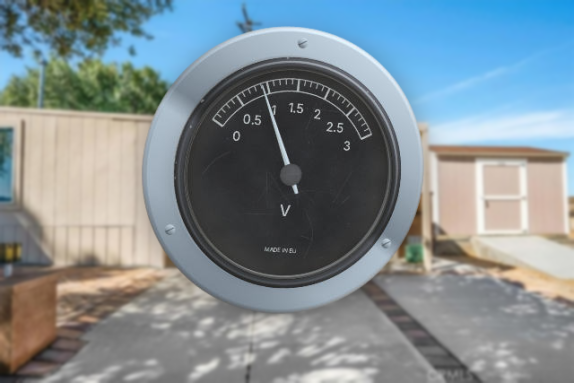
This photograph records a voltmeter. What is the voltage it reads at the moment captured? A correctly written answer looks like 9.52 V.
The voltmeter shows 0.9 V
